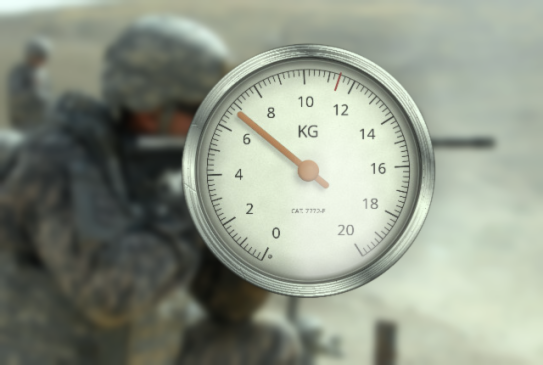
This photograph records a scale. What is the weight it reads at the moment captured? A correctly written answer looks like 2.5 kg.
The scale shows 6.8 kg
